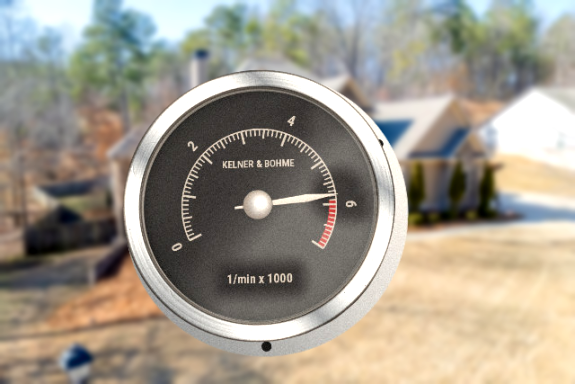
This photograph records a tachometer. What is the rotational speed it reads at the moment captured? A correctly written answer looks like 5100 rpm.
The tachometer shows 5800 rpm
